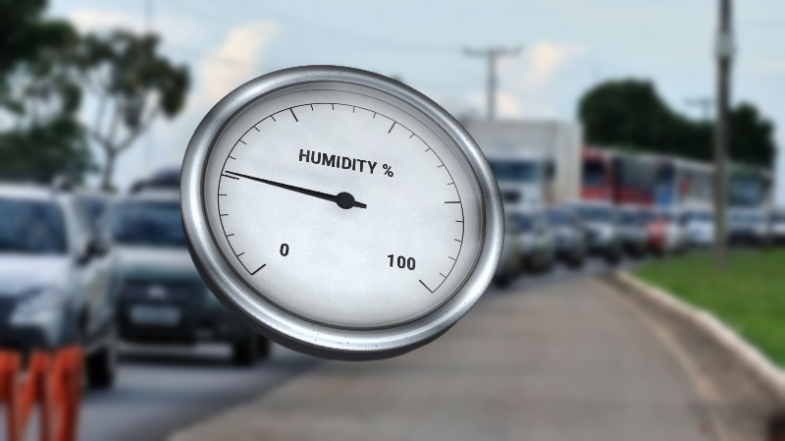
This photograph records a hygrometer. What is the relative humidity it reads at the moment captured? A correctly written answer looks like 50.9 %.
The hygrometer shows 20 %
